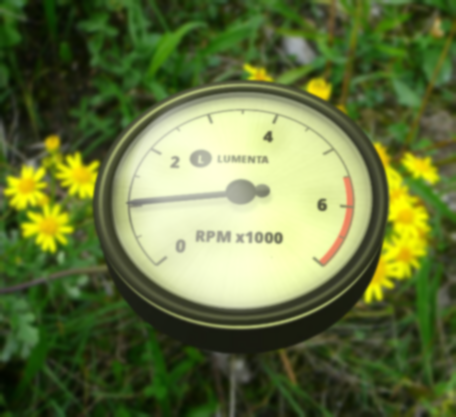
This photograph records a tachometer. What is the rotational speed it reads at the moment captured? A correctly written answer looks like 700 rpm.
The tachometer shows 1000 rpm
